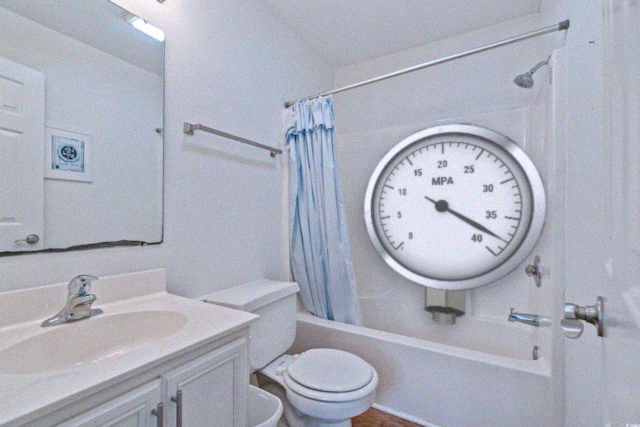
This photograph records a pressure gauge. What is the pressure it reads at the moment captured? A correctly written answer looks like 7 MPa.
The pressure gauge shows 38 MPa
